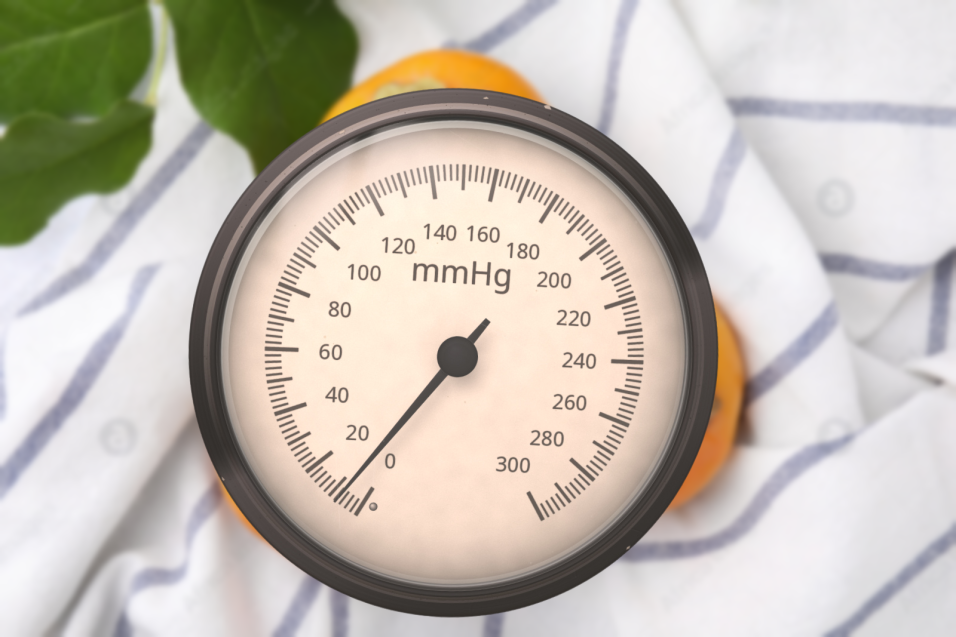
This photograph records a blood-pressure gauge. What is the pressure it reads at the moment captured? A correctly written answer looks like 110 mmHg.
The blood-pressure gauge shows 8 mmHg
